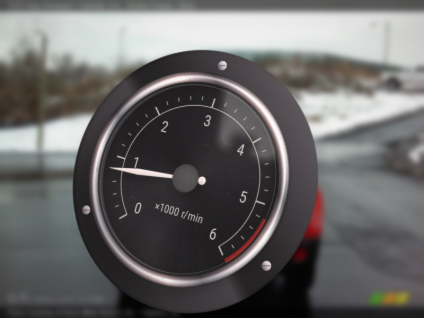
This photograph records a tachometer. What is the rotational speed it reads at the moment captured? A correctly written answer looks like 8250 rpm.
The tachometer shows 800 rpm
